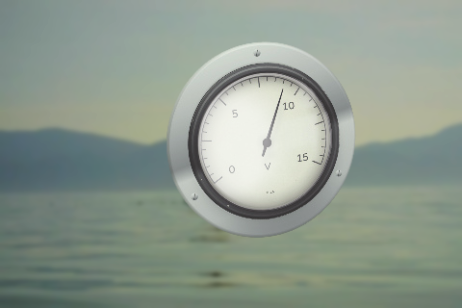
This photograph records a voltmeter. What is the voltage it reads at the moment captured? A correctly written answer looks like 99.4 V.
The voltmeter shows 9 V
